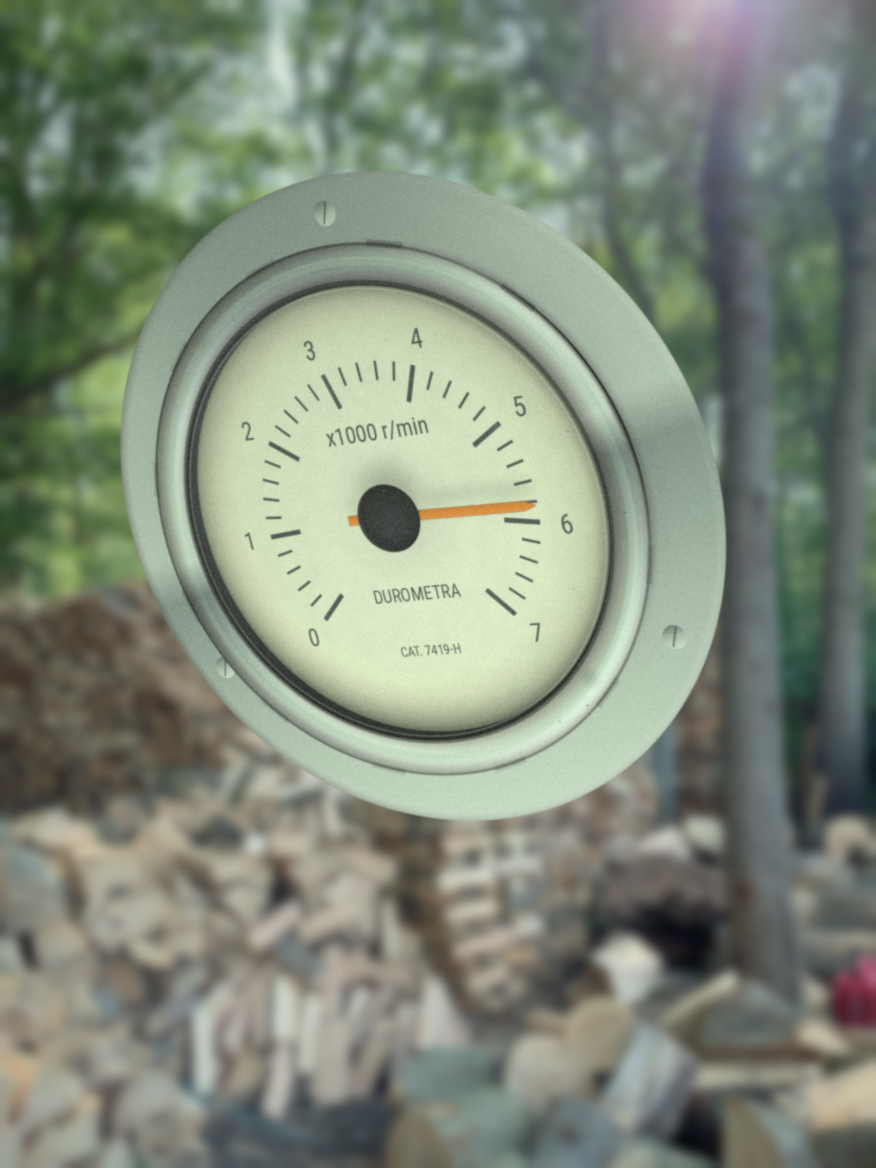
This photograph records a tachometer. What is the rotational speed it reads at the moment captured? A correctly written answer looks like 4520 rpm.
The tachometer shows 5800 rpm
